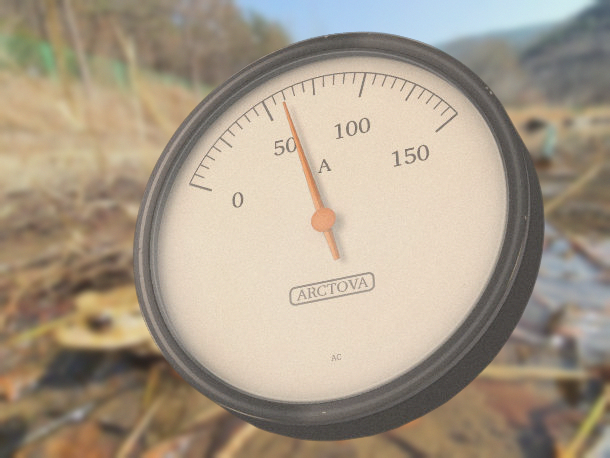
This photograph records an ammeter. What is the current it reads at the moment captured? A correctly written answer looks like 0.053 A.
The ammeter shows 60 A
